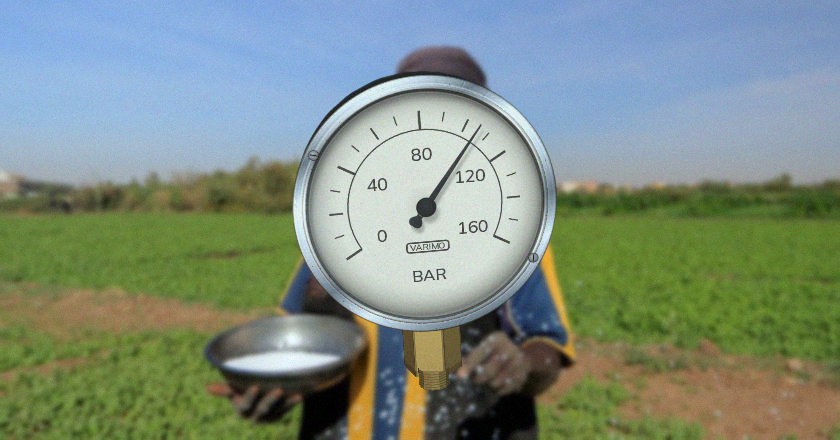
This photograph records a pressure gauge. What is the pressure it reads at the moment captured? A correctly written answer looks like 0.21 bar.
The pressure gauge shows 105 bar
